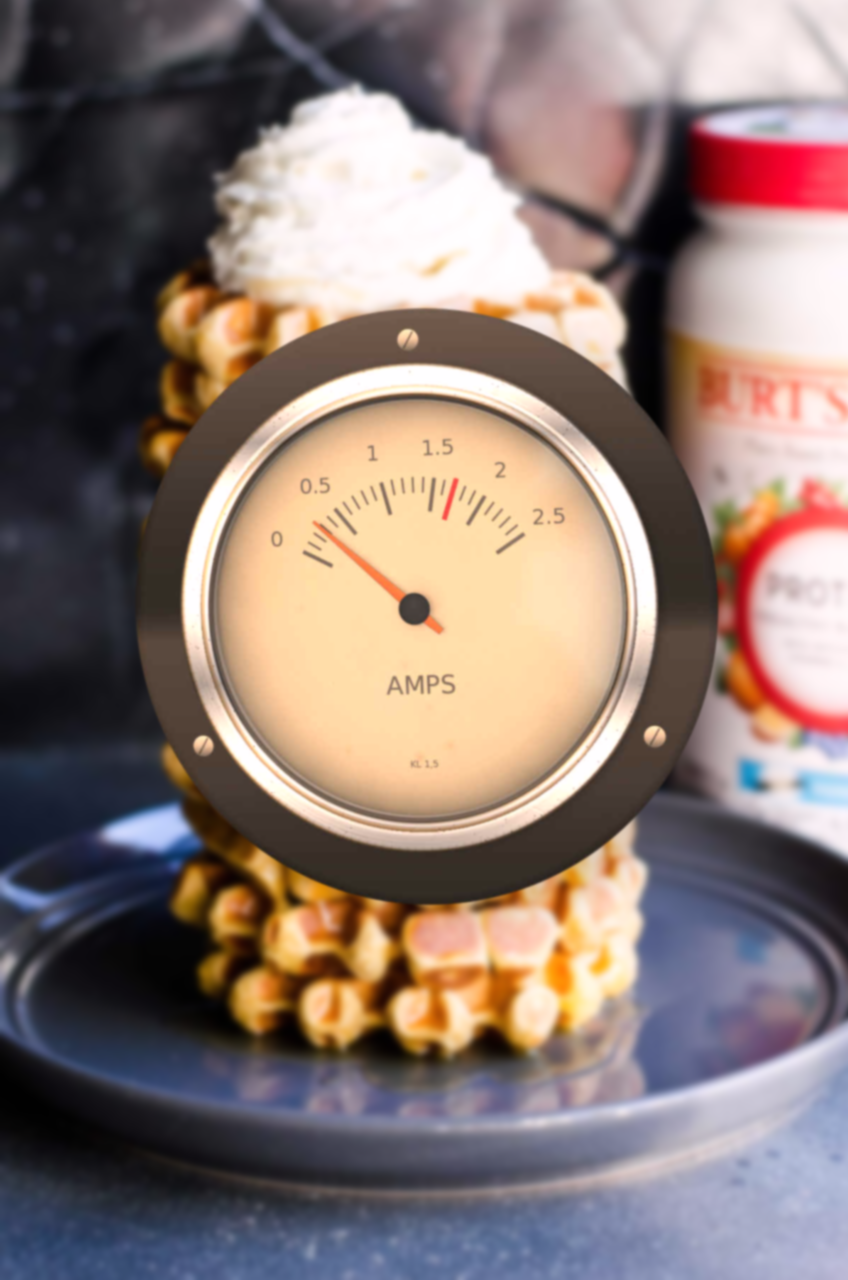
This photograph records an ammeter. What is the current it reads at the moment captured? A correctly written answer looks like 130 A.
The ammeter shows 0.3 A
